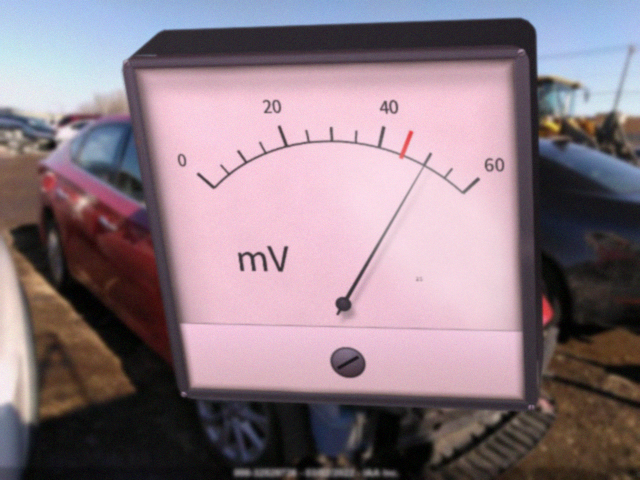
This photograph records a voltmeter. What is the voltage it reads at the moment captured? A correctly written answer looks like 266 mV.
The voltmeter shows 50 mV
